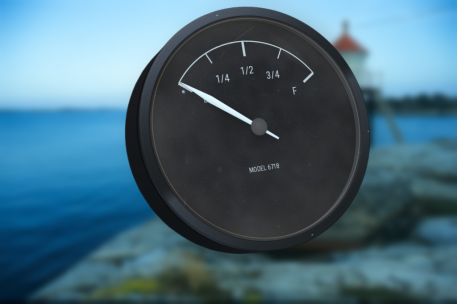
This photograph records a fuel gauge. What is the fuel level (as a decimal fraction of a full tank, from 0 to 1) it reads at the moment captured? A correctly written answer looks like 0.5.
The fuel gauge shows 0
